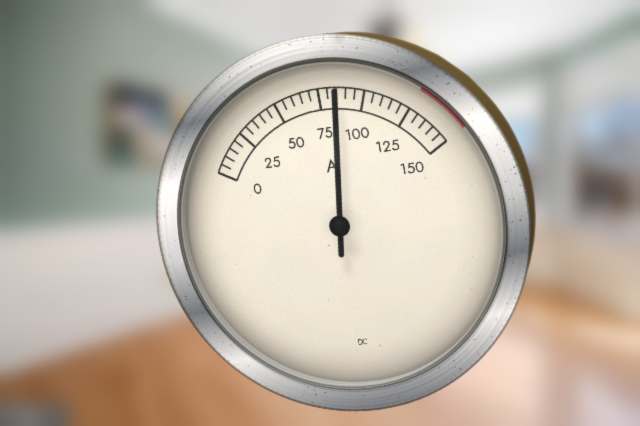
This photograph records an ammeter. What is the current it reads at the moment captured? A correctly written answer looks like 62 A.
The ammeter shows 85 A
